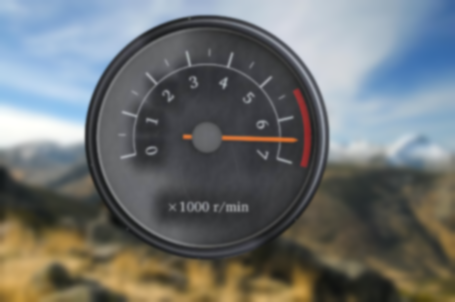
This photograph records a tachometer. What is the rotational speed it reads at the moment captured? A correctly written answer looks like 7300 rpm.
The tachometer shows 6500 rpm
